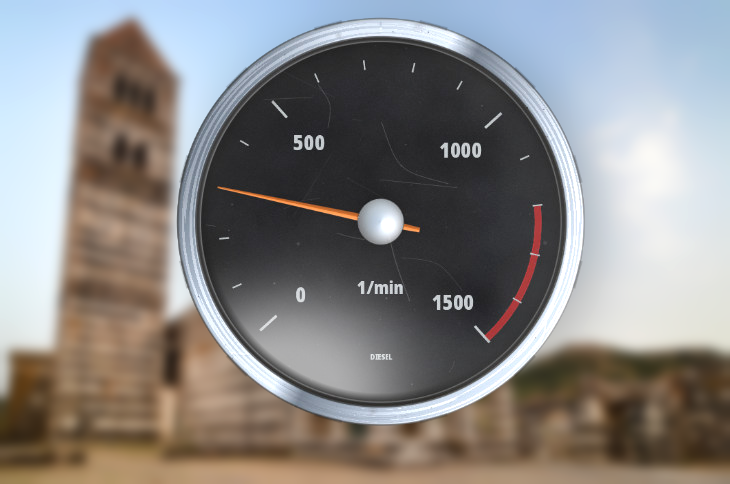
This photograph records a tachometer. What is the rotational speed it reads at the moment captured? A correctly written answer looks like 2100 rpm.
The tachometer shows 300 rpm
